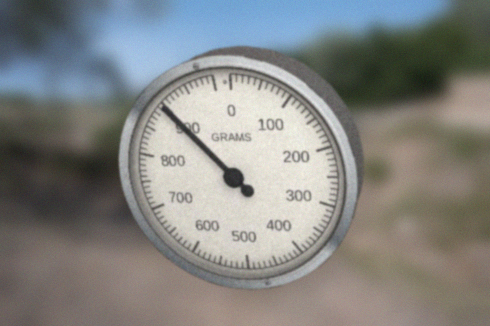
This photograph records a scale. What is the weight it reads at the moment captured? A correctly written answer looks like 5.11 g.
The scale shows 900 g
